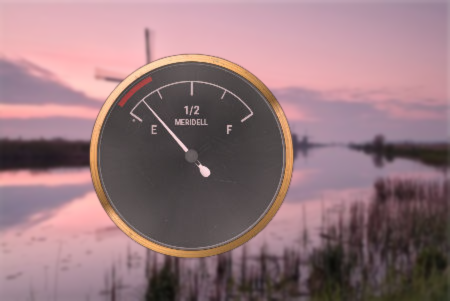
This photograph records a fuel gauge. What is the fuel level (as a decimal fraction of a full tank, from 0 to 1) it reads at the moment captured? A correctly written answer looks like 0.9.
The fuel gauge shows 0.125
